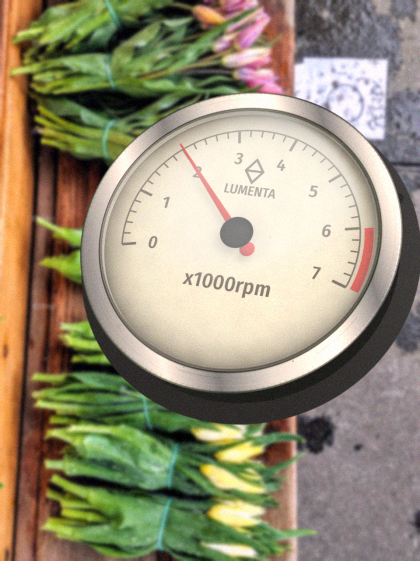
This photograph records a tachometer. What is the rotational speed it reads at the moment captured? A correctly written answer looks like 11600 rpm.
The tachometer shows 2000 rpm
